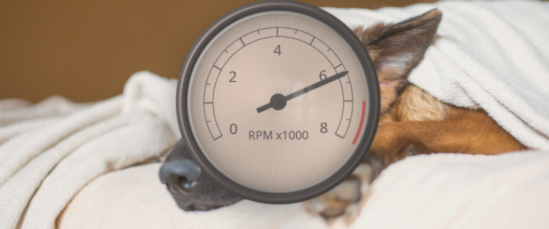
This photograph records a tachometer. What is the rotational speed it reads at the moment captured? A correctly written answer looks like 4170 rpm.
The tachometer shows 6250 rpm
